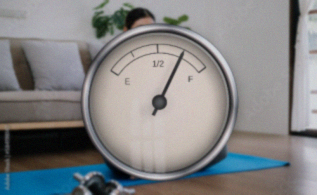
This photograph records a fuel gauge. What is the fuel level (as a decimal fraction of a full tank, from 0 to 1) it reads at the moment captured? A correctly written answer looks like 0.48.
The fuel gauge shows 0.75
